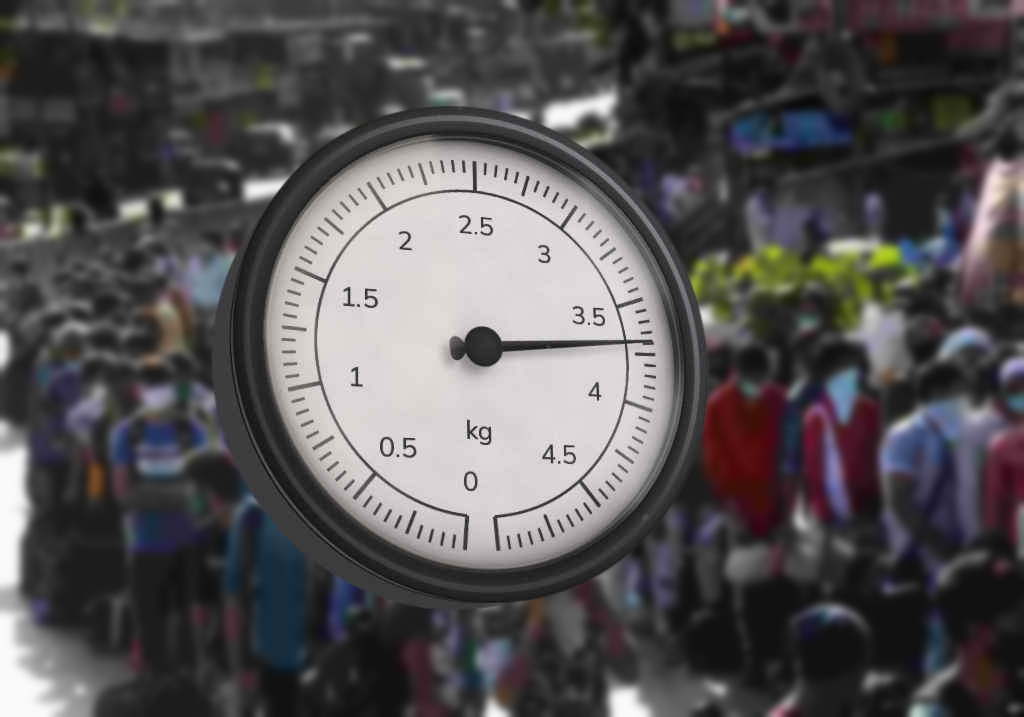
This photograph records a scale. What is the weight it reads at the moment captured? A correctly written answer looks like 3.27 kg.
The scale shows 3.7 kg
